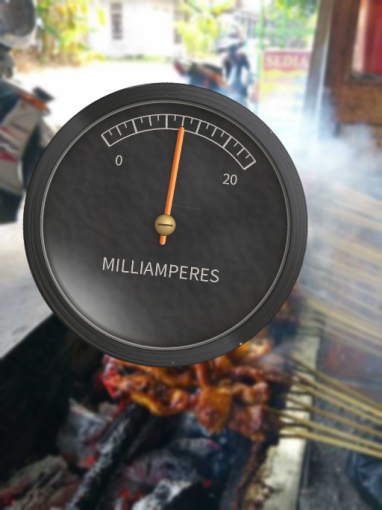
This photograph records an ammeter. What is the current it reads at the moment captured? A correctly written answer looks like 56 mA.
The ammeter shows 10 mA
